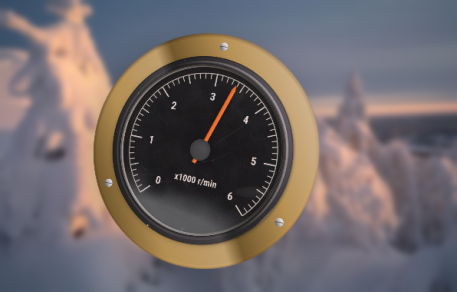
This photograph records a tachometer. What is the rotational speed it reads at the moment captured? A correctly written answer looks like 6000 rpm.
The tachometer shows 3400 rpm
